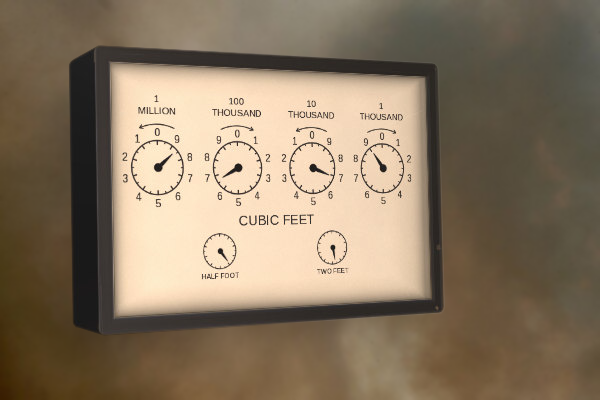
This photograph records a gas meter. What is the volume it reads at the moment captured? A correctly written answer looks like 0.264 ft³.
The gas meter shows 866900 ft³
